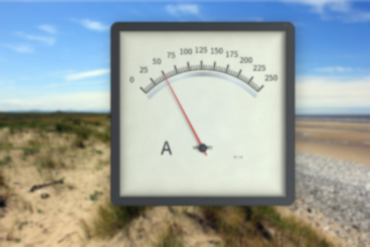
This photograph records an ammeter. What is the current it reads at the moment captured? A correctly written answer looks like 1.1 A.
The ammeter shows 50 A
